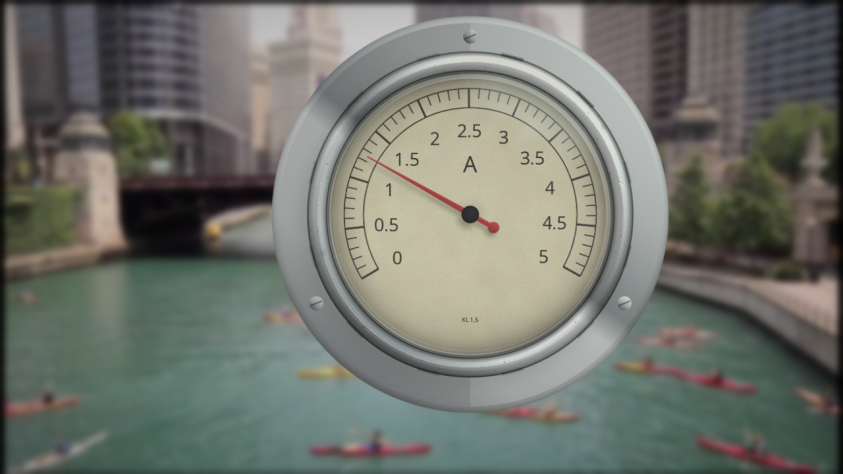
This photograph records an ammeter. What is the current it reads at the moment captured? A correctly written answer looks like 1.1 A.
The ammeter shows 1.25 A
